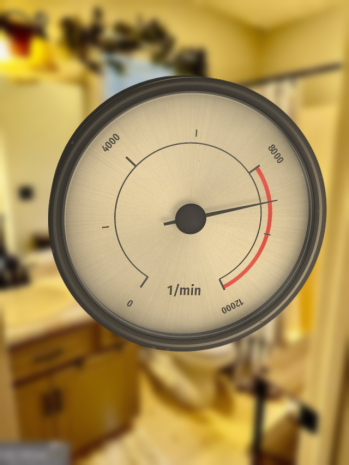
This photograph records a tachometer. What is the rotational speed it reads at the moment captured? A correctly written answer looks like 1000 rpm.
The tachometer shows 9000 rpm
